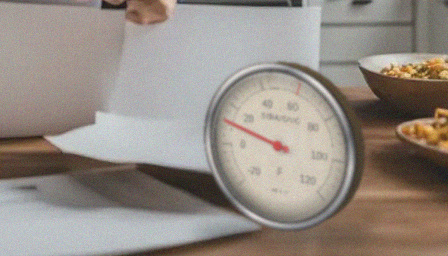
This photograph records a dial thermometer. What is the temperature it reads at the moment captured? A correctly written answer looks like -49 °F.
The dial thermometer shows 12 °F
